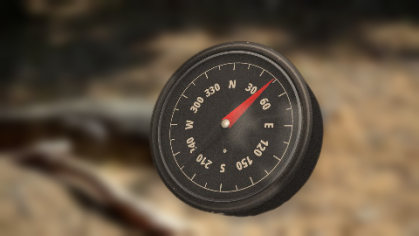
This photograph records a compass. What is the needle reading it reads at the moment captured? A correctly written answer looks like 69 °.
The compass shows 45 °
